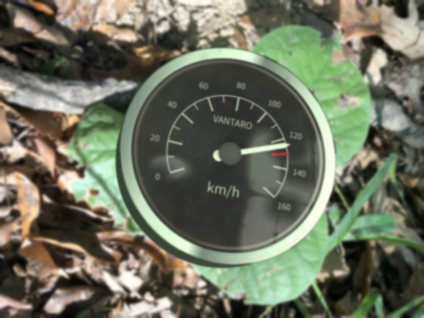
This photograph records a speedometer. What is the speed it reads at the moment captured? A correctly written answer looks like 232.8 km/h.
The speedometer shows 125 km/h
